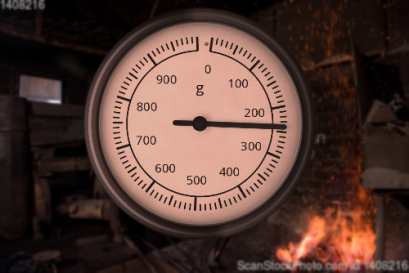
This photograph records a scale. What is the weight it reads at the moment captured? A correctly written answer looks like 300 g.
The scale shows 240 g
